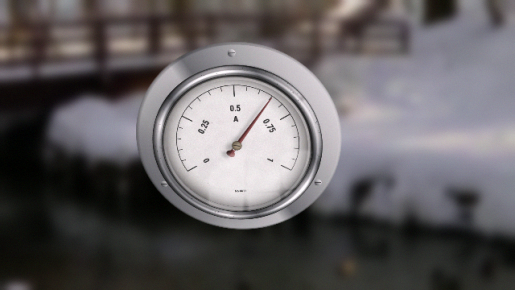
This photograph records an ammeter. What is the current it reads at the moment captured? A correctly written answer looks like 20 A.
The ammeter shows 0.65 A
